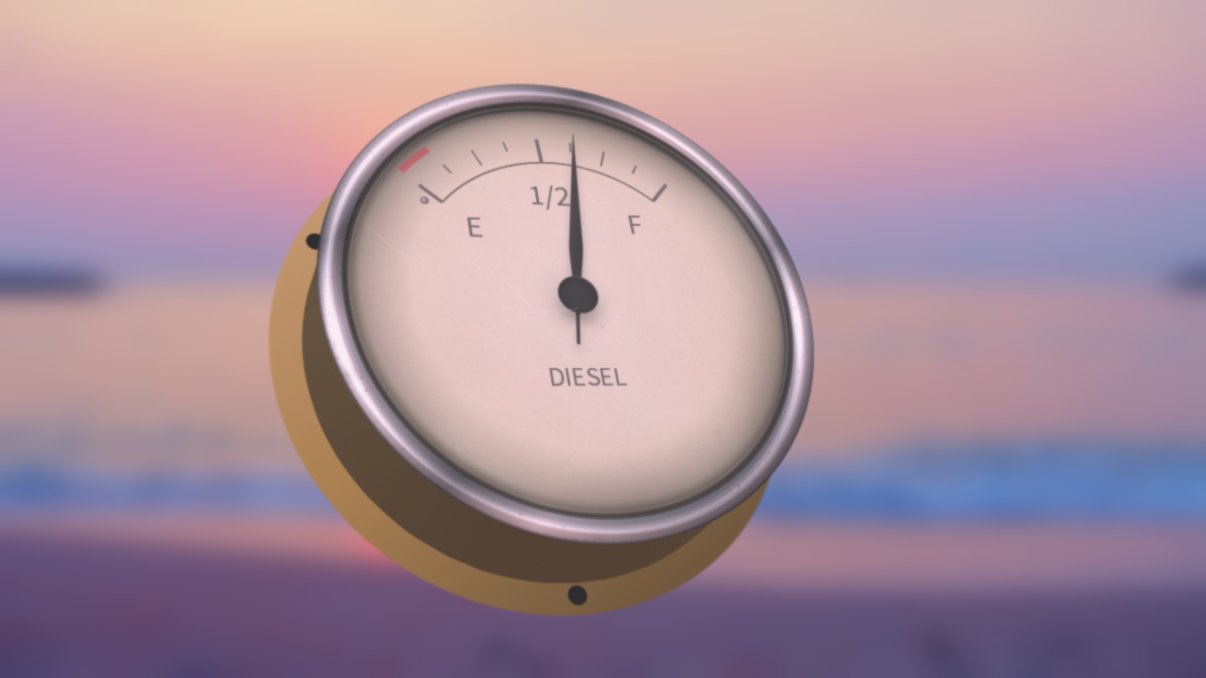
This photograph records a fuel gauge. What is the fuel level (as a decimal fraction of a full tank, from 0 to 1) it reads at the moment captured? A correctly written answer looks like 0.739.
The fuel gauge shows 0.625
